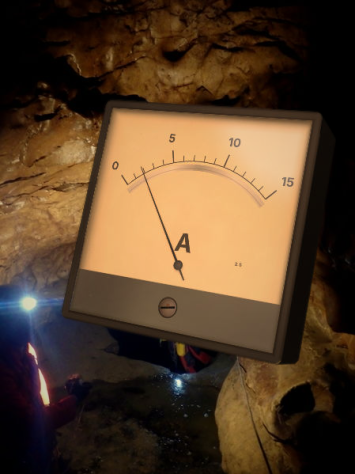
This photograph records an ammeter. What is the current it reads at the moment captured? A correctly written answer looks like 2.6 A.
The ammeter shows 2 A
